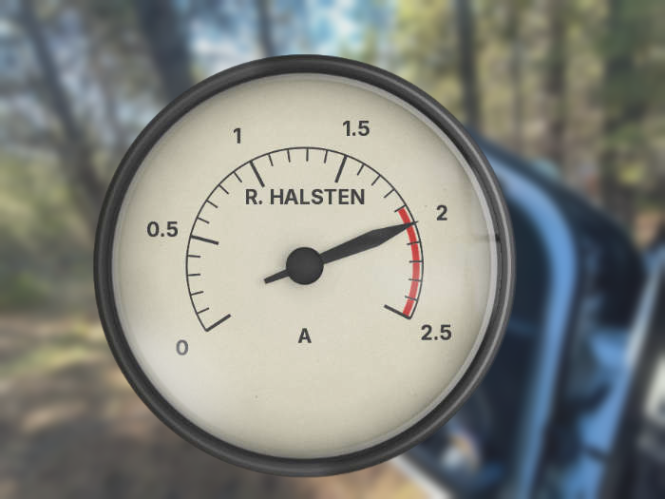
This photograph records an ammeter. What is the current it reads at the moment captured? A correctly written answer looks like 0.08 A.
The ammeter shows 2 A
